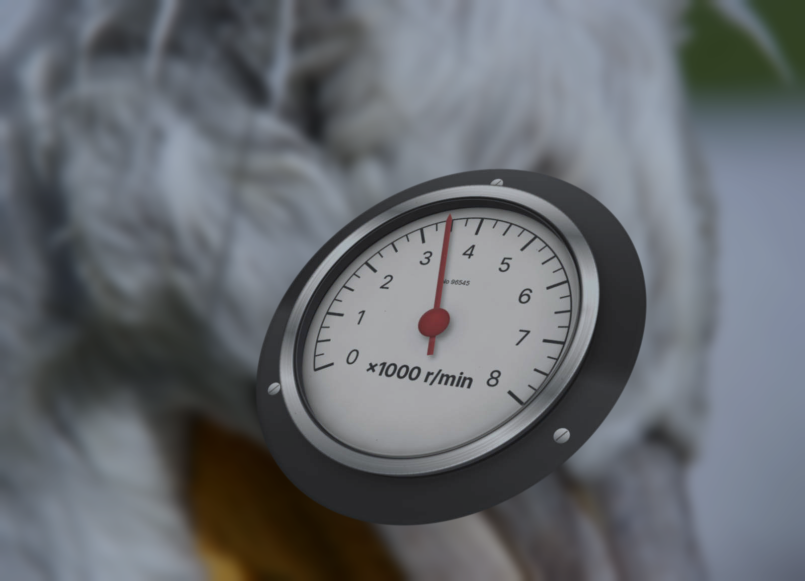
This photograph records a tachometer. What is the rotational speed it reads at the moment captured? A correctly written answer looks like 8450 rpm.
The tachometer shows 3500 rpm
